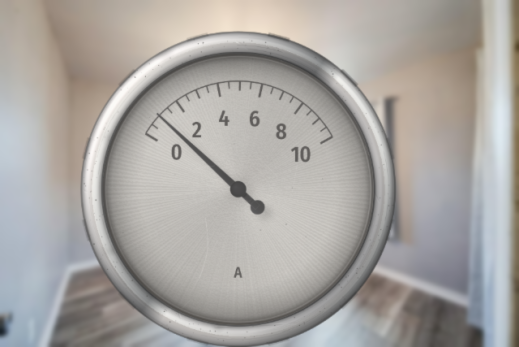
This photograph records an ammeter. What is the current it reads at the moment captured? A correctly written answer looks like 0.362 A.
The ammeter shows 1 A
